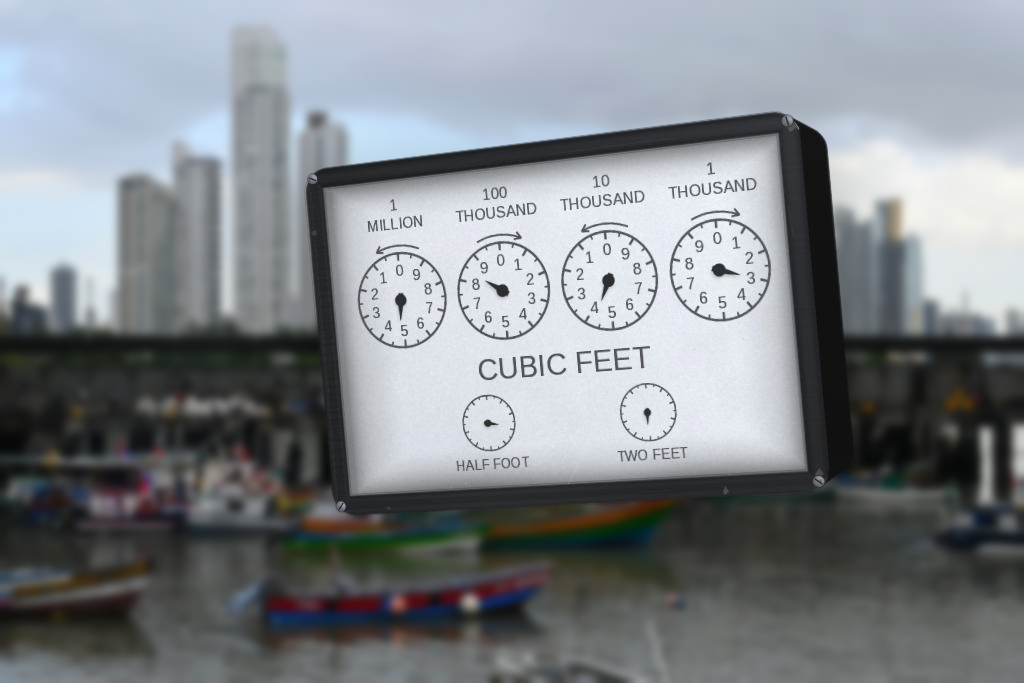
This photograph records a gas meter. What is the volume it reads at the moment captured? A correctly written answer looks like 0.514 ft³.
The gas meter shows 484300 ft³
